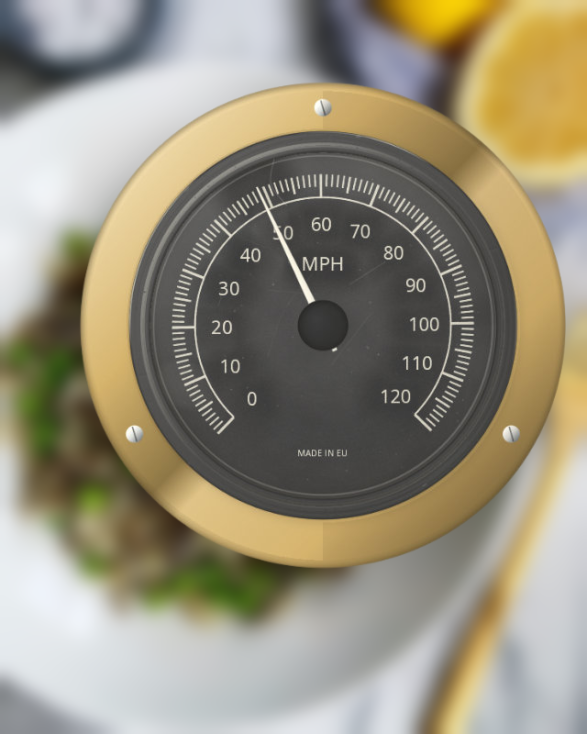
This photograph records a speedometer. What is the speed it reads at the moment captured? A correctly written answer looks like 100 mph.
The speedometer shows 49 mph
